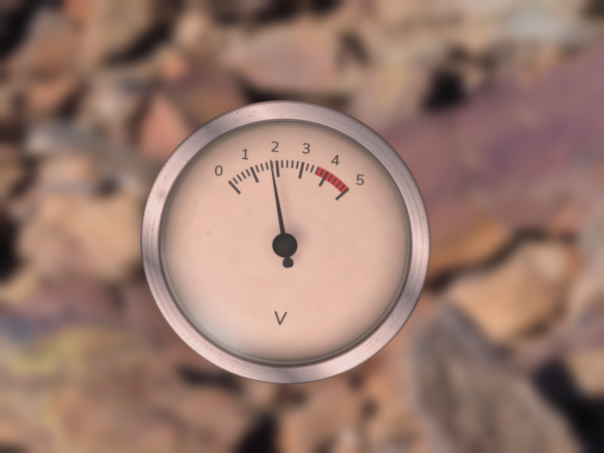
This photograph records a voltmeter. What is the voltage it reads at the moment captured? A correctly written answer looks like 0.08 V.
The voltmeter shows 1.8 V
